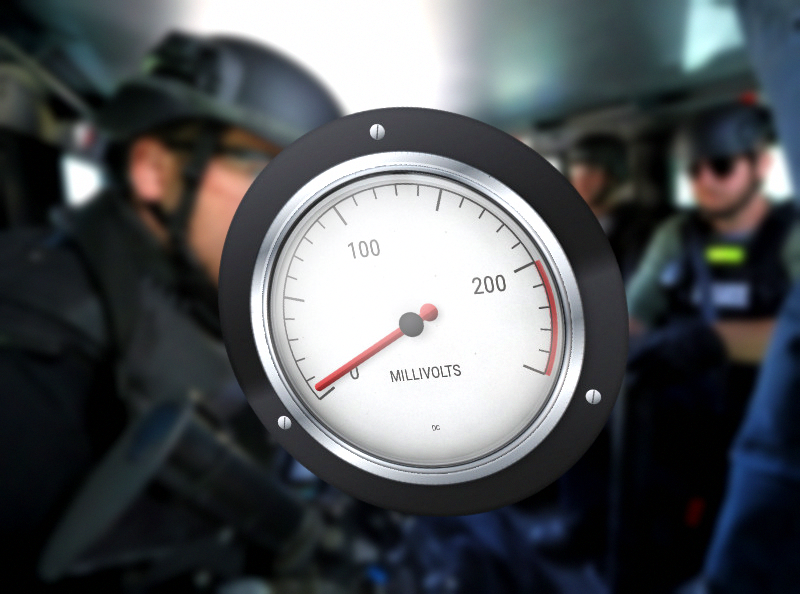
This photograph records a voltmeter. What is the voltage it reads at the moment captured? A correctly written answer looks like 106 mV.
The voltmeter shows 5 mV
